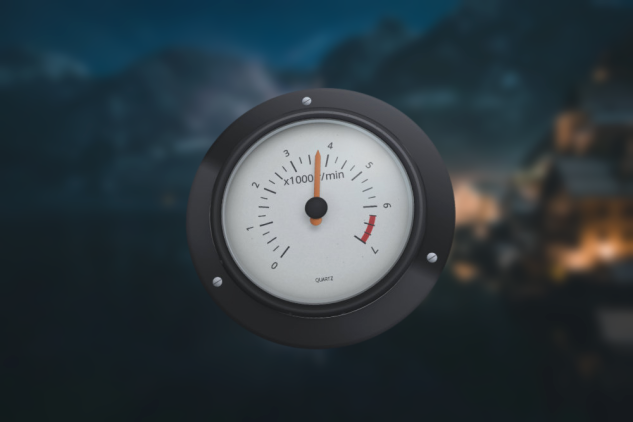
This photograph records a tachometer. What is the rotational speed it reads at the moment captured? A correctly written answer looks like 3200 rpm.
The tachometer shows 3750 rpm
